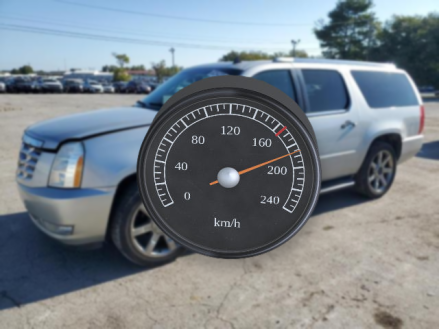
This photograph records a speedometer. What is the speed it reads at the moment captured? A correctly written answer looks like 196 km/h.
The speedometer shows 185 km/h
